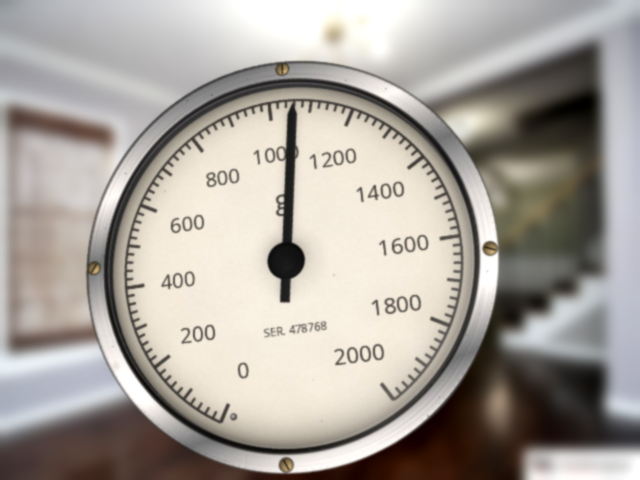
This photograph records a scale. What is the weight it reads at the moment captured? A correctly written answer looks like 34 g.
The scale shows 1060 g
